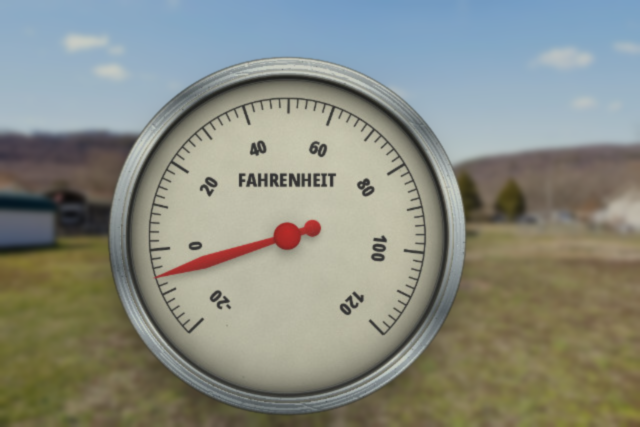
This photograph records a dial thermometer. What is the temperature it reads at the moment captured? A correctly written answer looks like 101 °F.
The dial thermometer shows -6 °F
